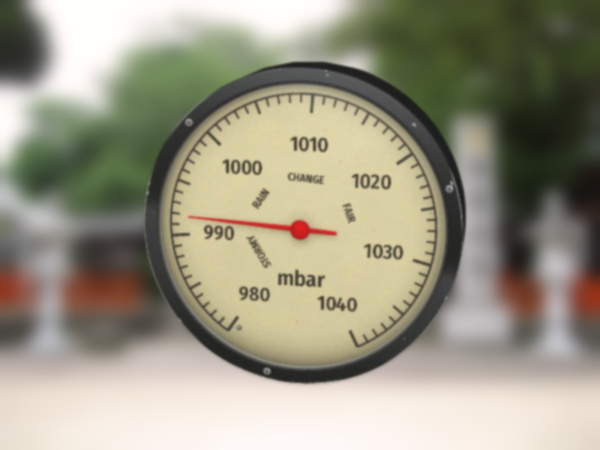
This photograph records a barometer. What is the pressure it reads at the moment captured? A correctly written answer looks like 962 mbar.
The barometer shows 992 mbar
